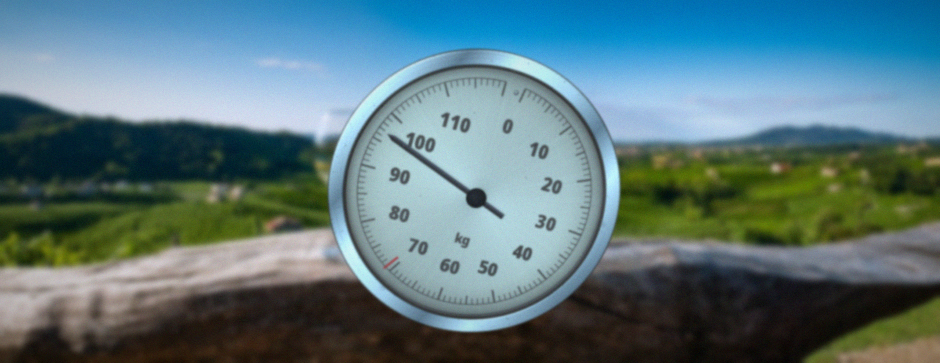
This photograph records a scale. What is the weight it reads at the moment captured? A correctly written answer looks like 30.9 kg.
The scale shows 97 kg
